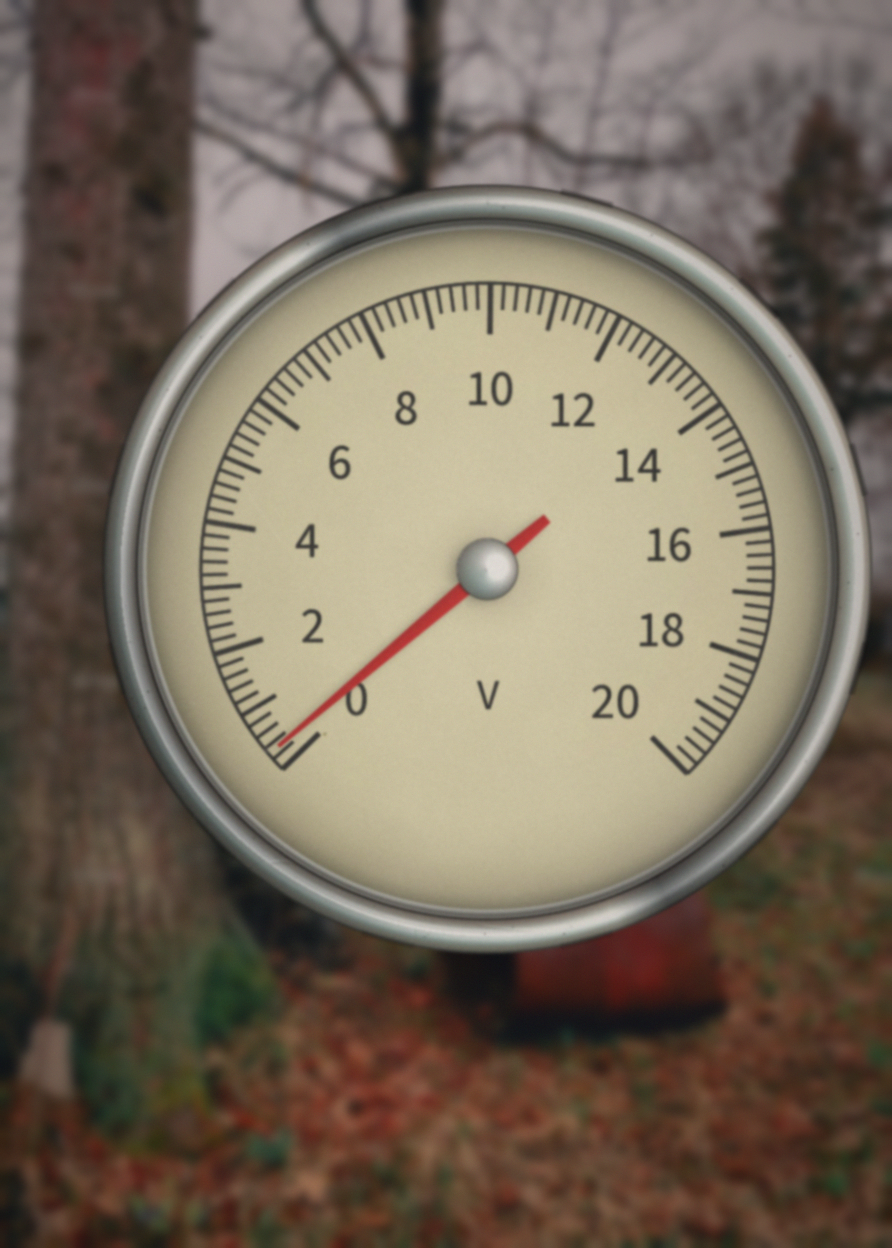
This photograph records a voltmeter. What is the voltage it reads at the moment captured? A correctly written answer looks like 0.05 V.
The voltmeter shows 0.3 V
